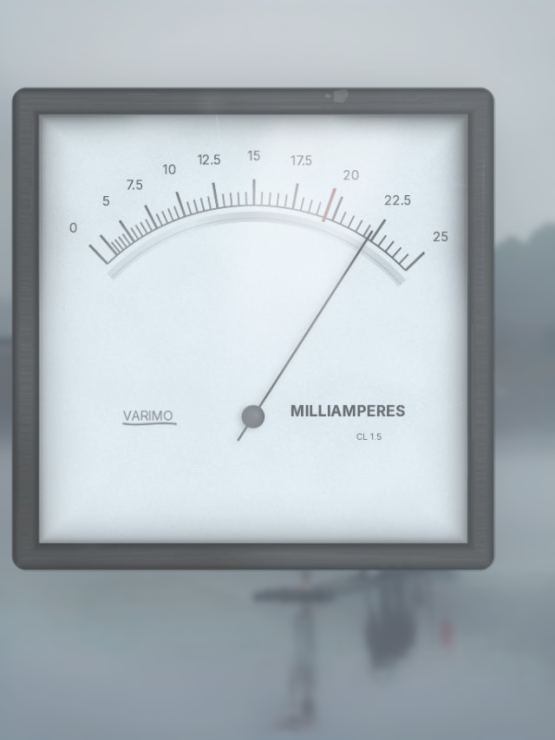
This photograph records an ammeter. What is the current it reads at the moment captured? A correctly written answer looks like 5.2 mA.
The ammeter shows 22.25 mA
